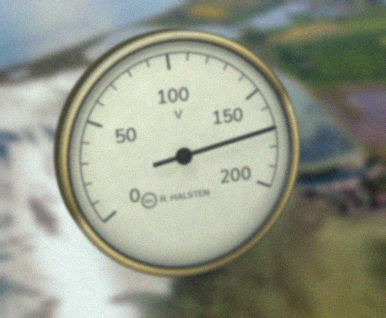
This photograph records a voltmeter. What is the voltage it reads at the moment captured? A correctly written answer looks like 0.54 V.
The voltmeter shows 170 V
